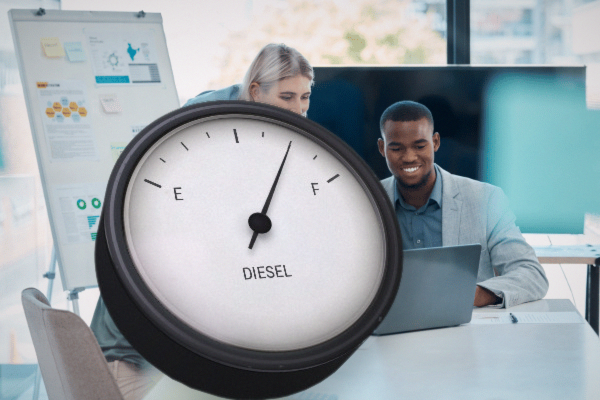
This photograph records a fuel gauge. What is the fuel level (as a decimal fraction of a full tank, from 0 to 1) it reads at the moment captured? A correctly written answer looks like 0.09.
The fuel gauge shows 0.75
